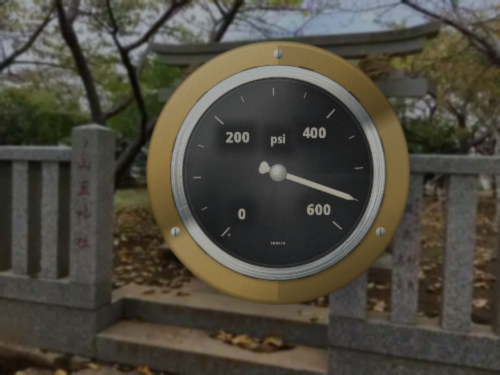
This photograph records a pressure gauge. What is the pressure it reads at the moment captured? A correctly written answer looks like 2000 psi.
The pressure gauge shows 550 psi
